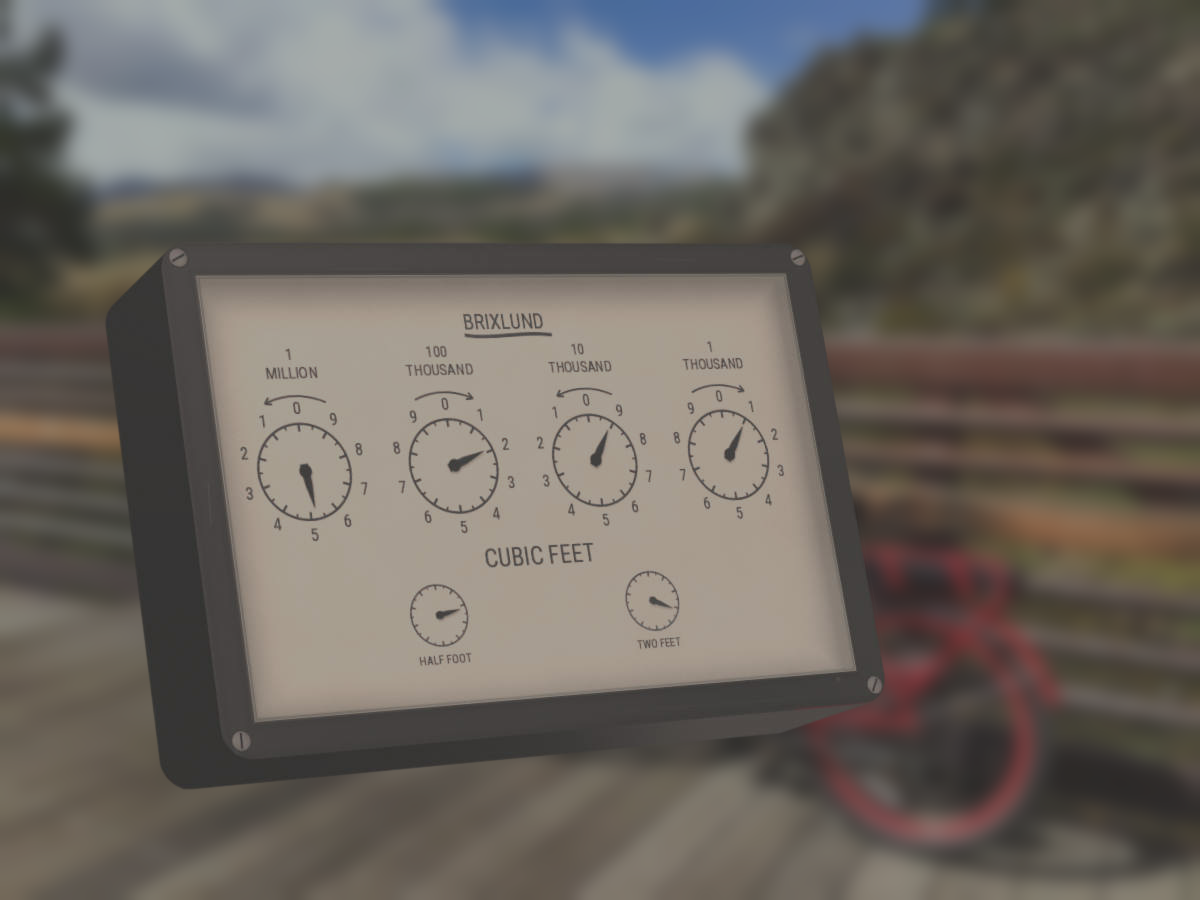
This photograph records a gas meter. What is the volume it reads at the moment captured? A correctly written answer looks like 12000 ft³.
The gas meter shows 519100 ft³
